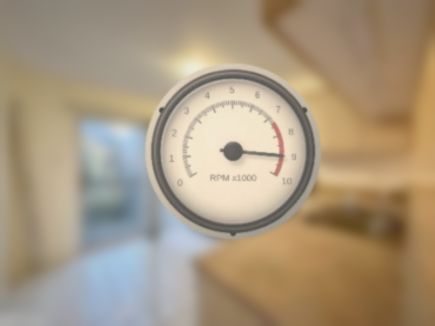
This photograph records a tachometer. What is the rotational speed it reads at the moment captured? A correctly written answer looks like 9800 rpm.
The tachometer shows 9000 rpm
